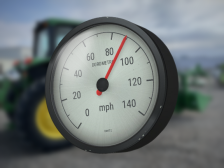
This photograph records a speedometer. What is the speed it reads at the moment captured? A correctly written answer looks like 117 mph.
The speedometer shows 90 mph
